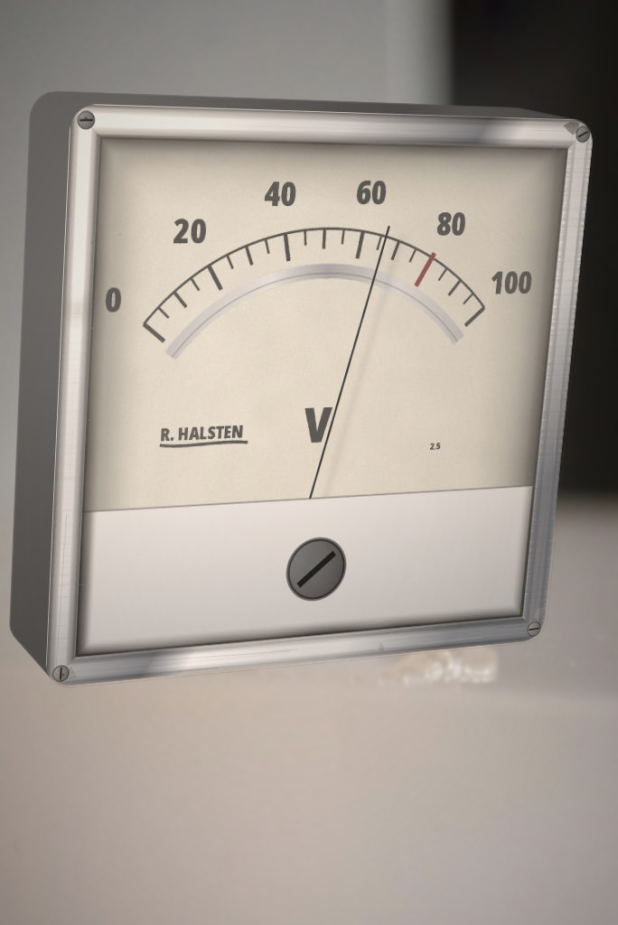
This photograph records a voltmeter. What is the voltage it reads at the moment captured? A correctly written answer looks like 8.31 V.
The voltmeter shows 65 V
